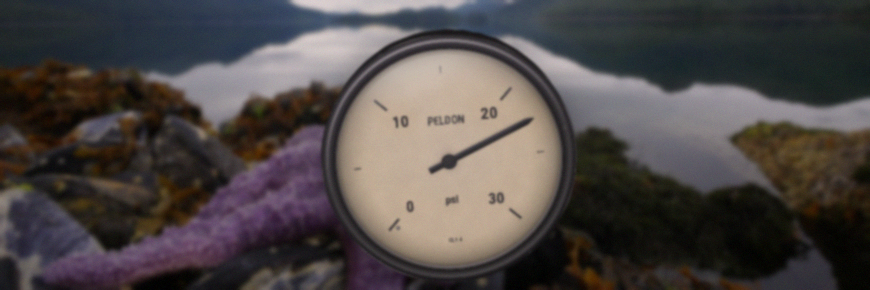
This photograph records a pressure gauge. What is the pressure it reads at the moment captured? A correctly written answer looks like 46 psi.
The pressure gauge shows 22.5 psi
